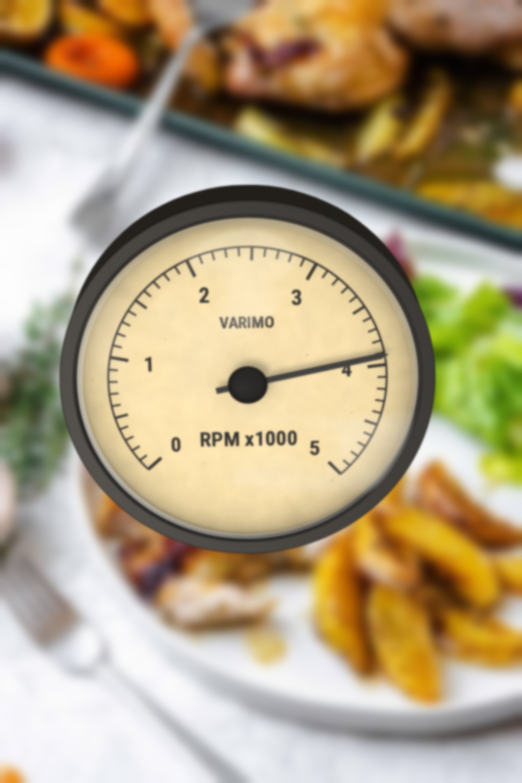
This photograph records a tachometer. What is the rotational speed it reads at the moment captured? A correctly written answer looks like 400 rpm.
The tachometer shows 3900 rpm
